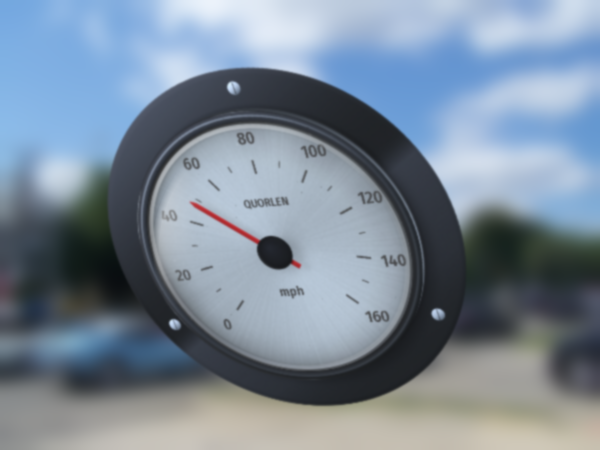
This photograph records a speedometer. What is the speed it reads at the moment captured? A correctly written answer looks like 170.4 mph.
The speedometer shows 50 mph
